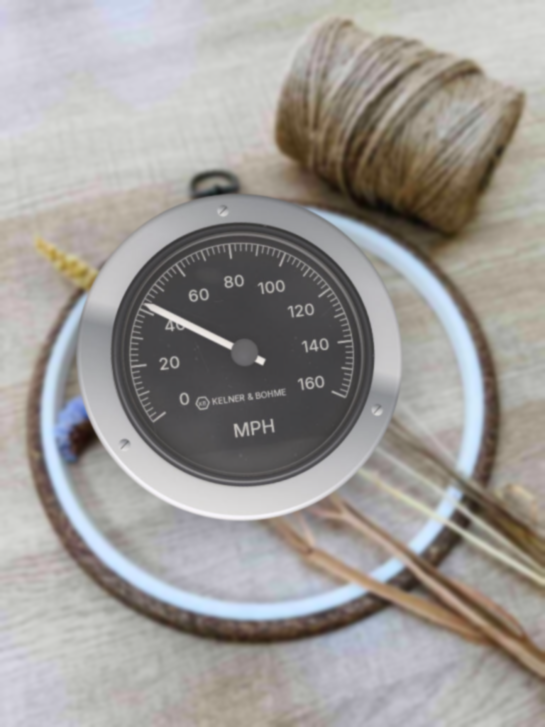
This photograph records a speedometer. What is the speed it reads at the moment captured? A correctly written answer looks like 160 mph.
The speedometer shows 42 mph
